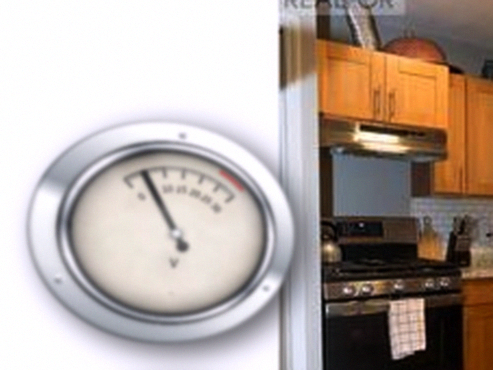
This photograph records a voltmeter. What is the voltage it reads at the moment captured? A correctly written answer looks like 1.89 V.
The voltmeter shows 5 V
